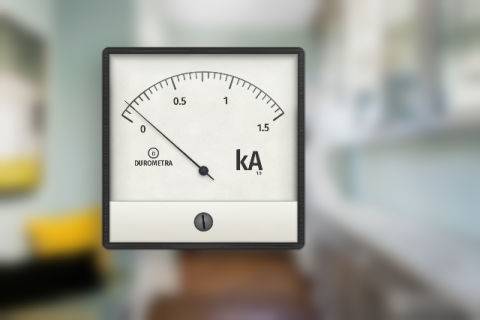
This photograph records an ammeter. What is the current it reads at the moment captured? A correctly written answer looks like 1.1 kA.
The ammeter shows 0.1 kA
